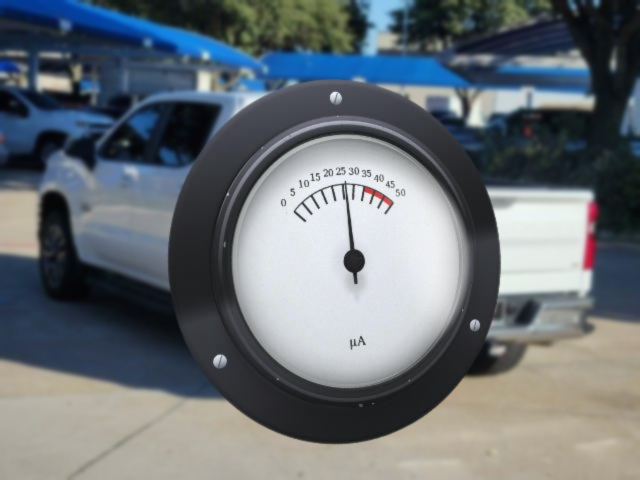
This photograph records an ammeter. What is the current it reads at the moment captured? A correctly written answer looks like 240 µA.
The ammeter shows 25 µA
